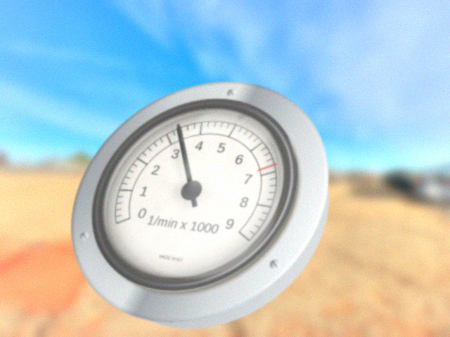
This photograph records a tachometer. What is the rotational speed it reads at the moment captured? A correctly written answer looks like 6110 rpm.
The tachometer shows 3400 rpm
